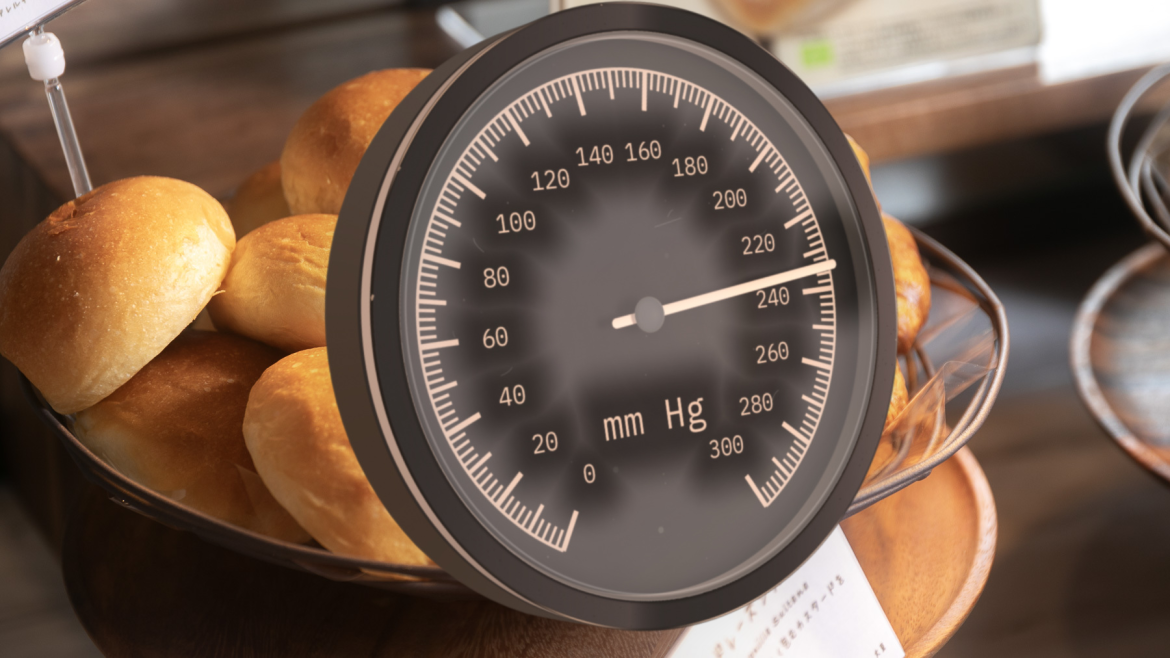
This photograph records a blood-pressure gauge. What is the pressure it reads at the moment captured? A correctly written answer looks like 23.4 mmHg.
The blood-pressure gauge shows 234 mmHg
